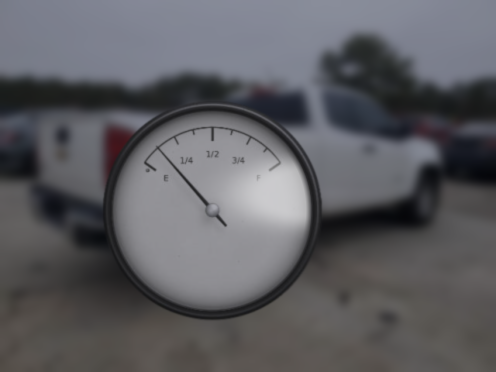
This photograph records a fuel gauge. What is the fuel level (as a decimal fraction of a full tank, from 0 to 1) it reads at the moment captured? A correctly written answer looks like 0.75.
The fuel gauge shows 0.125
